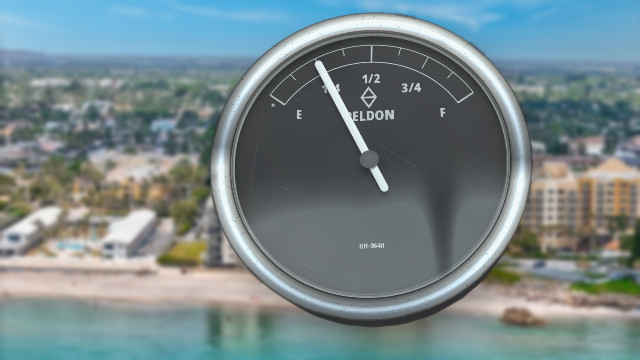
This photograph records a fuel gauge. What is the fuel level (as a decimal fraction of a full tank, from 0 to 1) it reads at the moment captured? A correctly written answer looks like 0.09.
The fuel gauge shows 0.25
